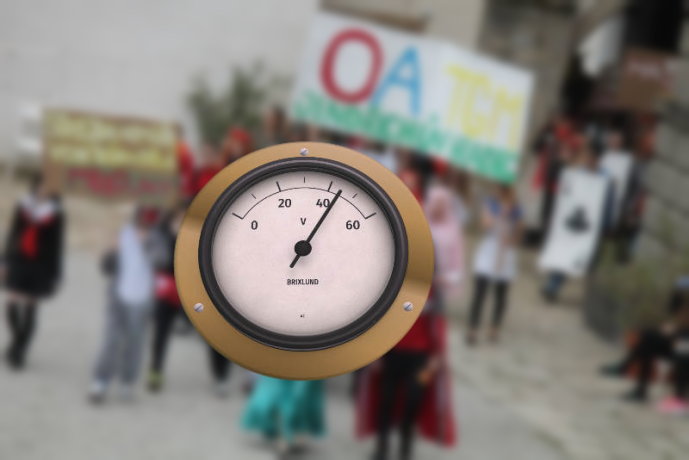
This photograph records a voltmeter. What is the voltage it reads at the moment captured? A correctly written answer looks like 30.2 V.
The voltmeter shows 45 V
